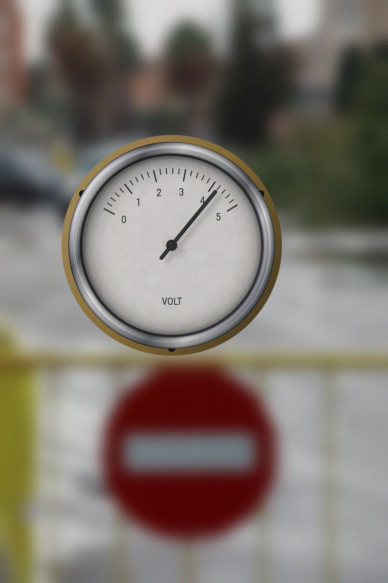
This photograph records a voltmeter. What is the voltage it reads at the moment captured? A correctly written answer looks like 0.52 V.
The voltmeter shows 4.2 V
